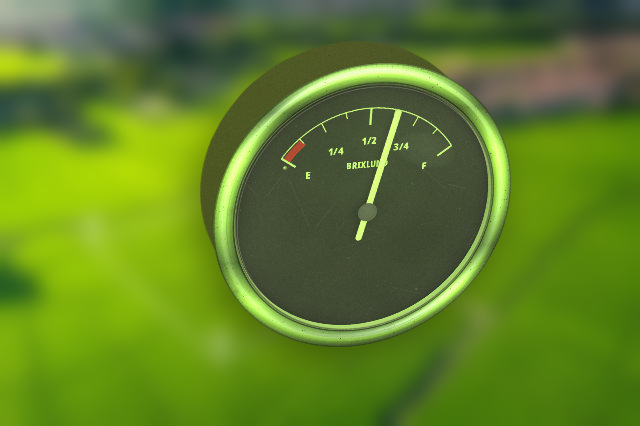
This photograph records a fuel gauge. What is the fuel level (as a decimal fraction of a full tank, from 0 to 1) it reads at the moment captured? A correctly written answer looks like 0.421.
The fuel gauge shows 0.625
